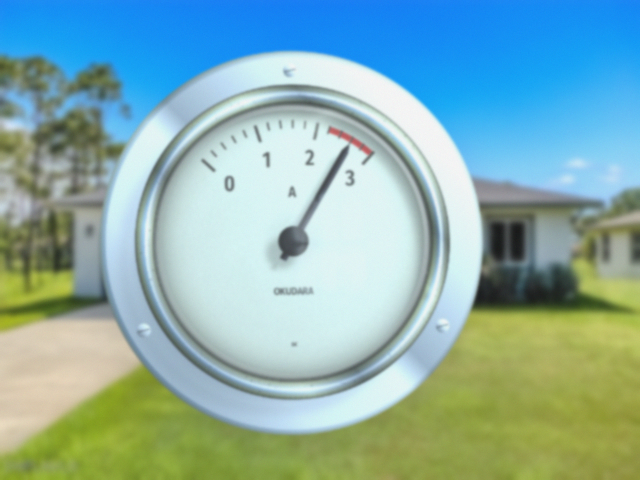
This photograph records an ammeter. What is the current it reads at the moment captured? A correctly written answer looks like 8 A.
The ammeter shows 2.6 A
